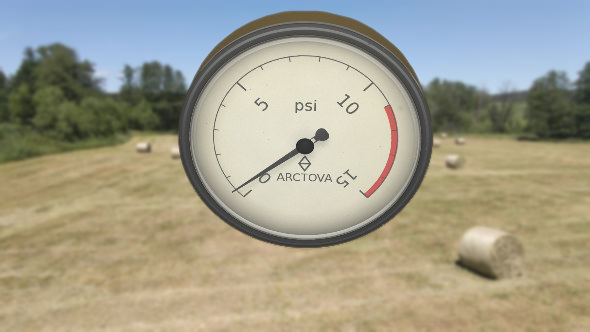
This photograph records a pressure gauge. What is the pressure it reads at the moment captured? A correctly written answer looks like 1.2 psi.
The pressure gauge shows 0.5 psi
